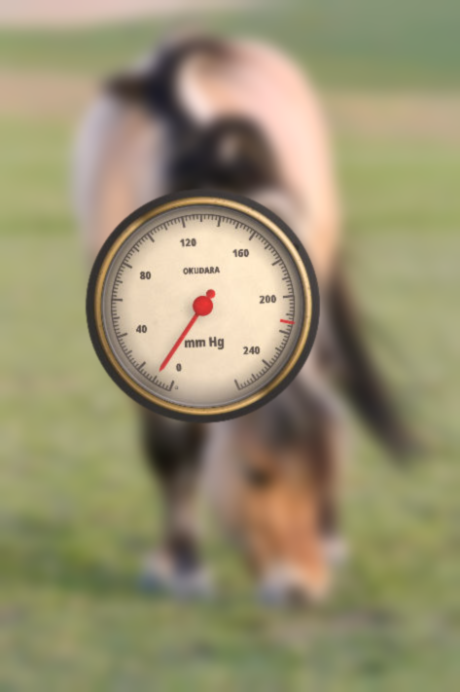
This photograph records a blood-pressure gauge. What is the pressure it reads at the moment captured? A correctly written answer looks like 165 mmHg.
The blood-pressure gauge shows 10 mmHg
